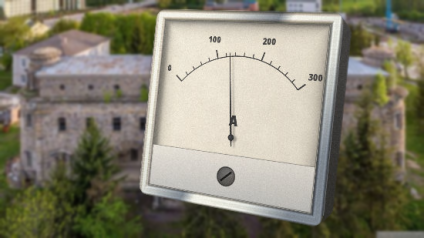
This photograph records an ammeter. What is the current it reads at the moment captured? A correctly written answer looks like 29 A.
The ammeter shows 130 A
